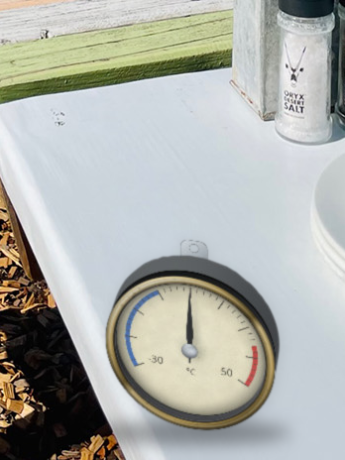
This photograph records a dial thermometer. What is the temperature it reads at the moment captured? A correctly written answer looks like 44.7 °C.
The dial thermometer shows 10 °C
